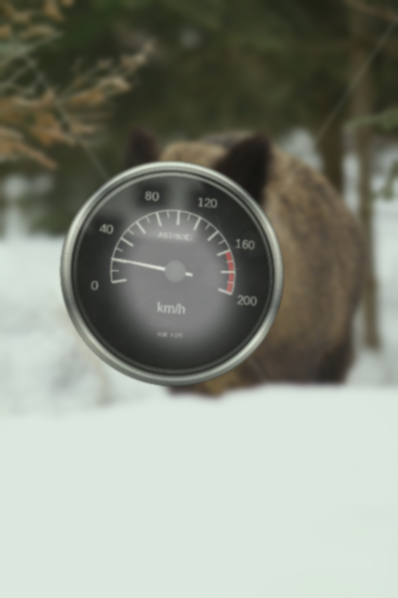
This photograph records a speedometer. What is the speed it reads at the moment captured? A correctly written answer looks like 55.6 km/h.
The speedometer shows 20 km/h
